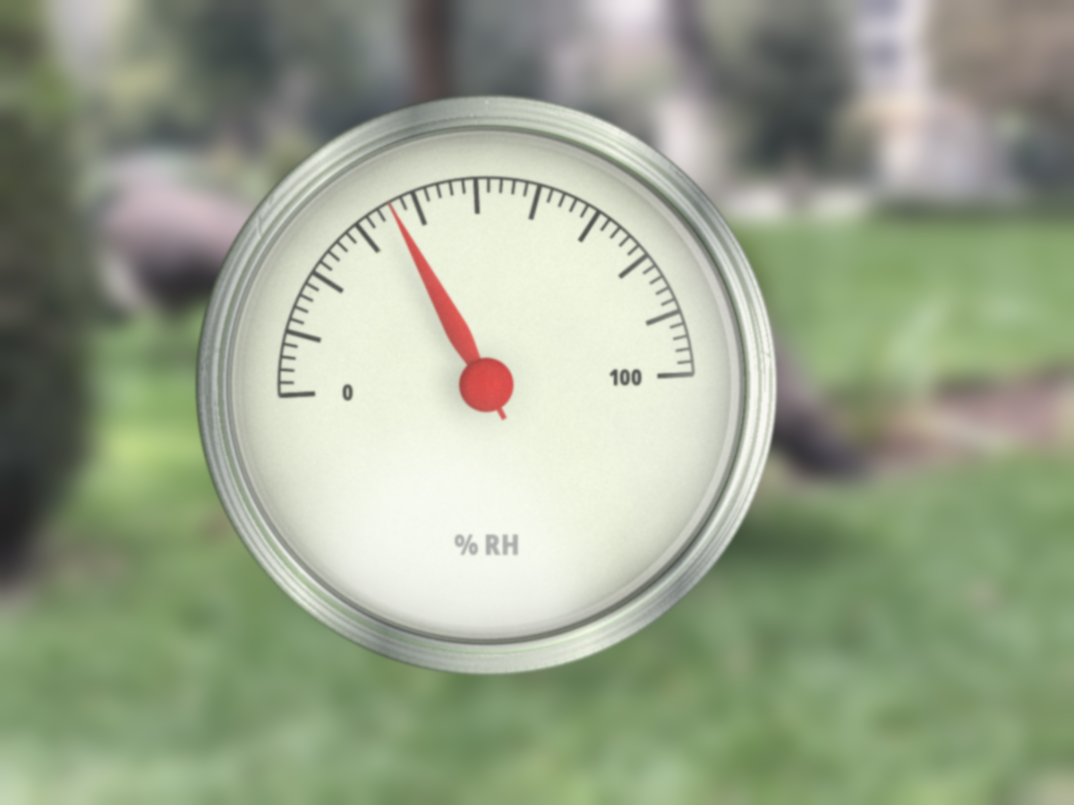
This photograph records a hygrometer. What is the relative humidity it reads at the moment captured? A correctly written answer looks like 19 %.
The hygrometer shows 36 %
